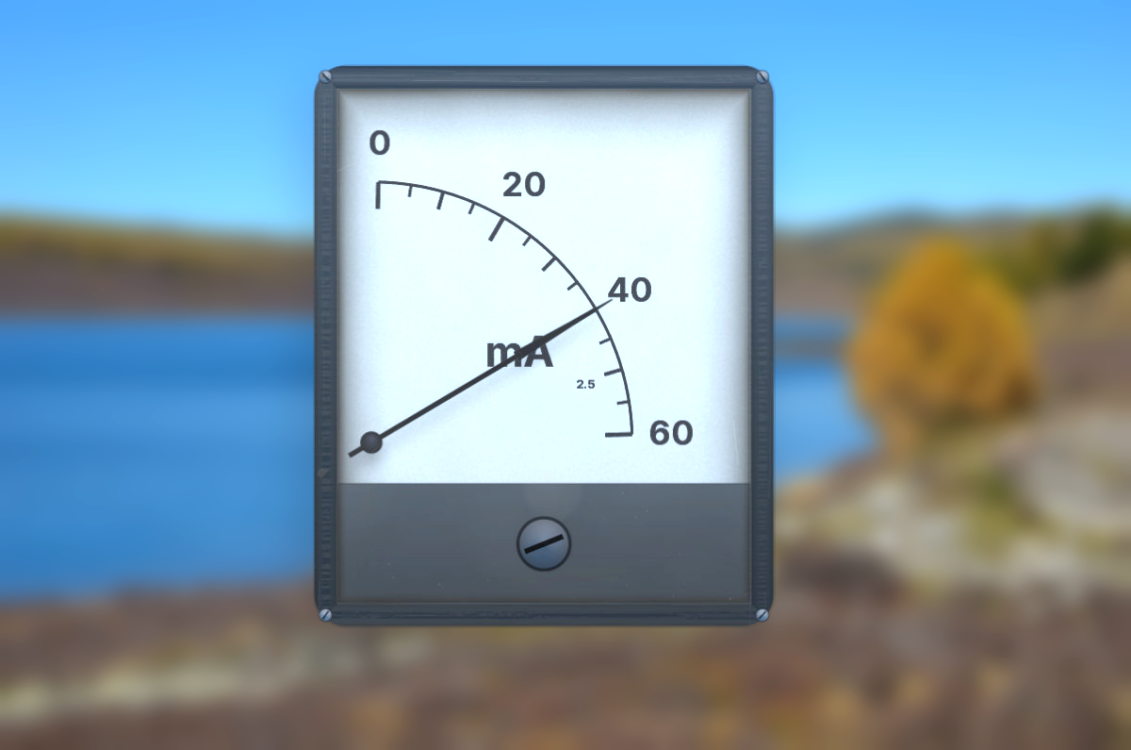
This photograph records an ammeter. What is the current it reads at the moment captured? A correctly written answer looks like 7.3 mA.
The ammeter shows 40 mA
